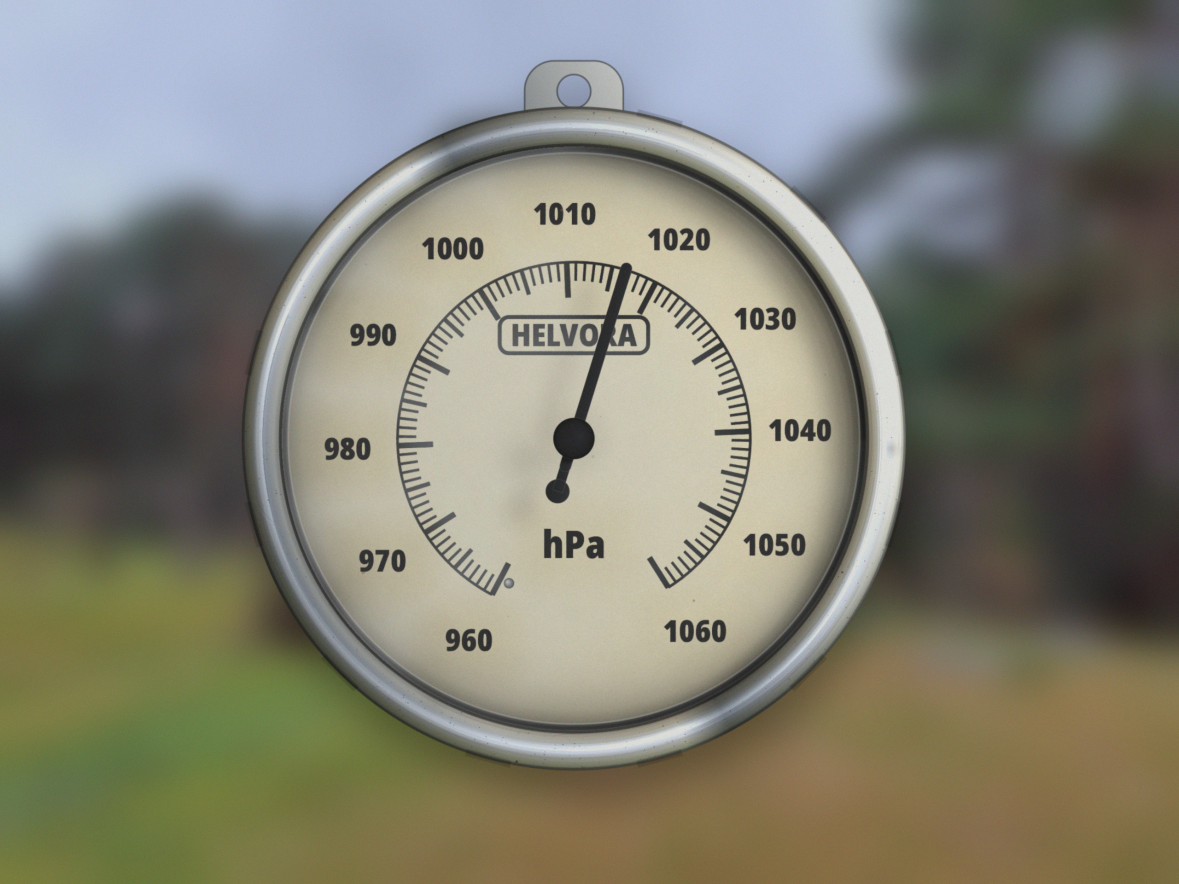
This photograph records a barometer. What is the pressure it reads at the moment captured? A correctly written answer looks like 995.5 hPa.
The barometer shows 1016.5 hPa
